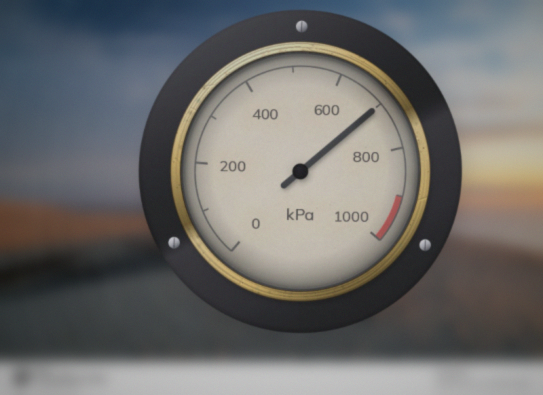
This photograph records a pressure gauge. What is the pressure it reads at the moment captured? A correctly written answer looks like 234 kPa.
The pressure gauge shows 700 kPa
